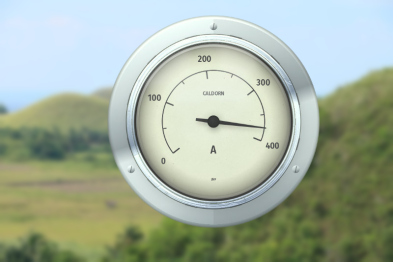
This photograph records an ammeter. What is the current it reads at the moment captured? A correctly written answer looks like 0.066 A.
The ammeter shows 375 A
